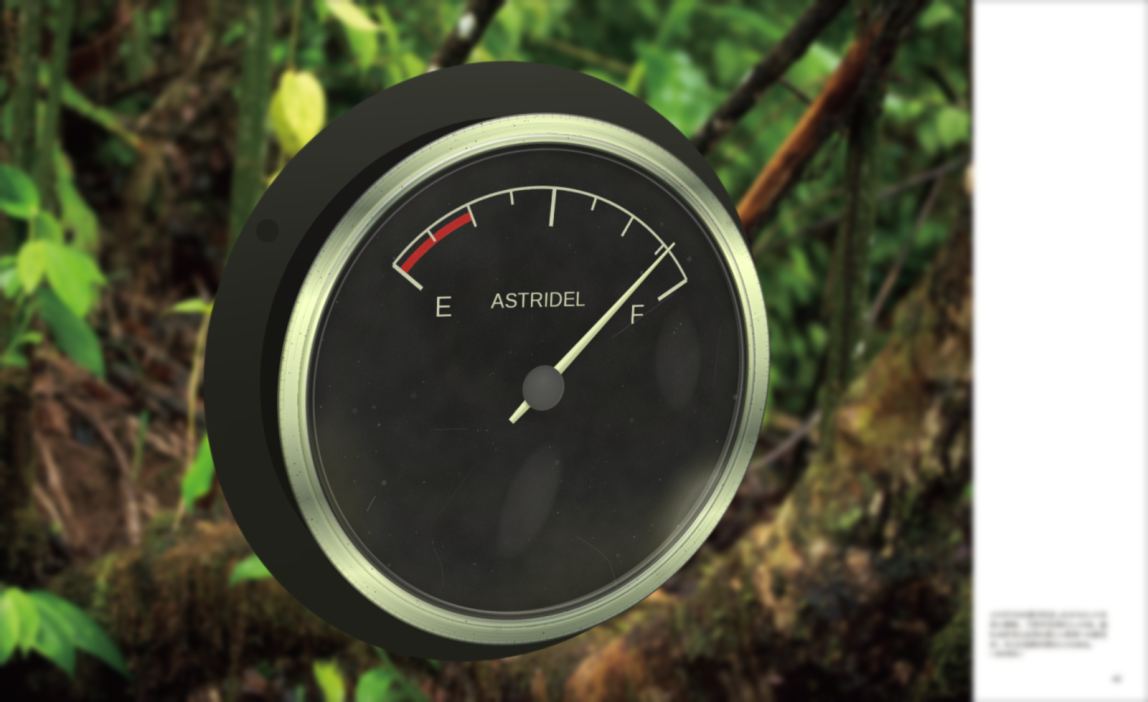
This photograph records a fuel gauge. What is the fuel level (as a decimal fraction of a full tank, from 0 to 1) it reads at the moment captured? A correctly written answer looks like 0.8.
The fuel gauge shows 0.875
